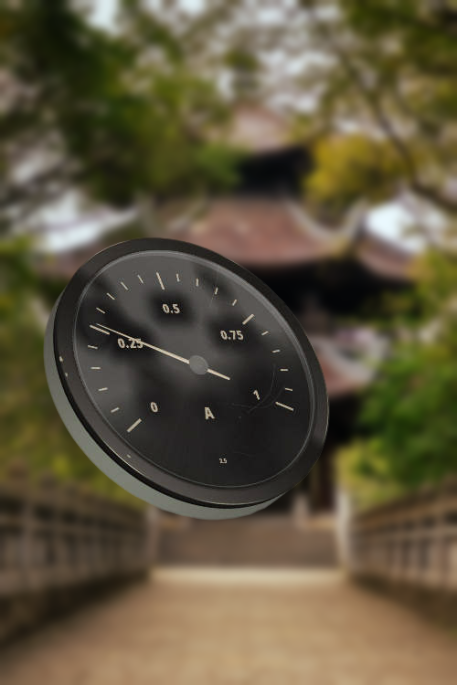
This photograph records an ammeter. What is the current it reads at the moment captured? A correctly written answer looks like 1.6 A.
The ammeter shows 0.25 A
